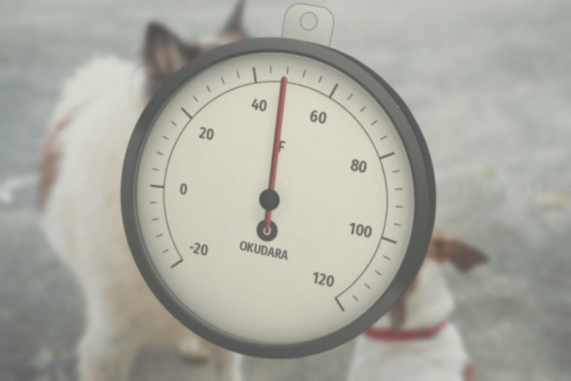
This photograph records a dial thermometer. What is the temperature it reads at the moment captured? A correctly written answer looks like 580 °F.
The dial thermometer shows 48 °F
